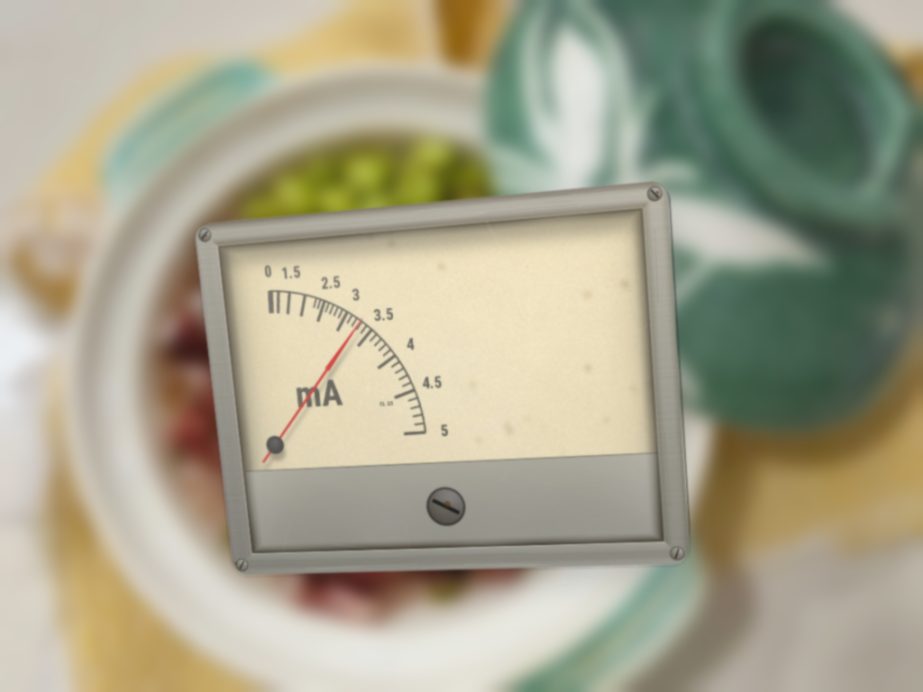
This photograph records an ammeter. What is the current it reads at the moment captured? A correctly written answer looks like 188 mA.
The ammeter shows 3.3 mA
